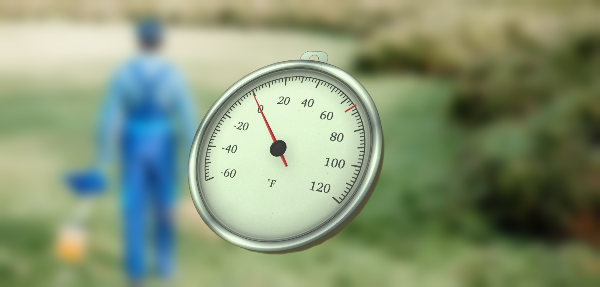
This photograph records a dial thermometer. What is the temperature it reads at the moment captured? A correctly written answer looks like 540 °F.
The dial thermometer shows 0 °F
